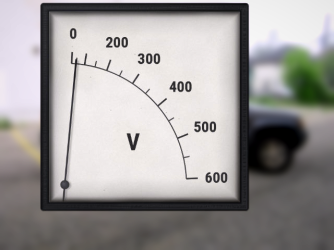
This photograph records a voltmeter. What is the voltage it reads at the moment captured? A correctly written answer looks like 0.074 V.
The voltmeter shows 50 V
